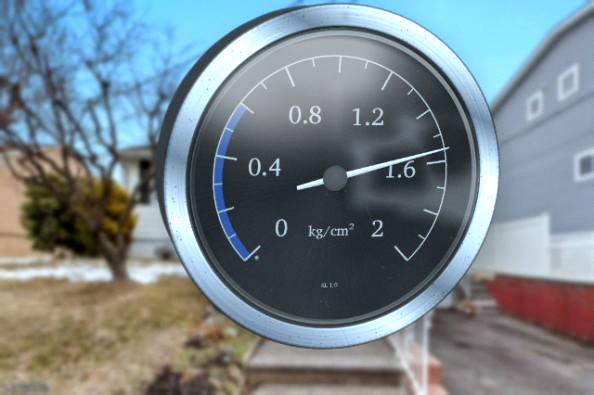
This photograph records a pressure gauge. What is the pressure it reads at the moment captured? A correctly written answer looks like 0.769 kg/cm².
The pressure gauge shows 1.55 kg/cm²
